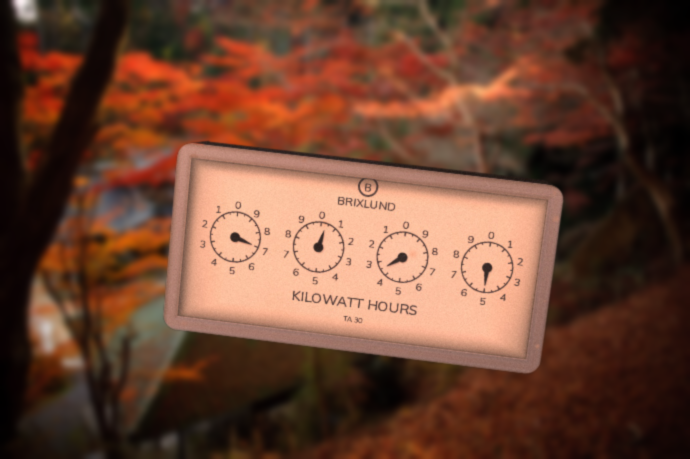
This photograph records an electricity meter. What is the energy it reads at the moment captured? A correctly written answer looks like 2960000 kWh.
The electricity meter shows 7035 kWh
